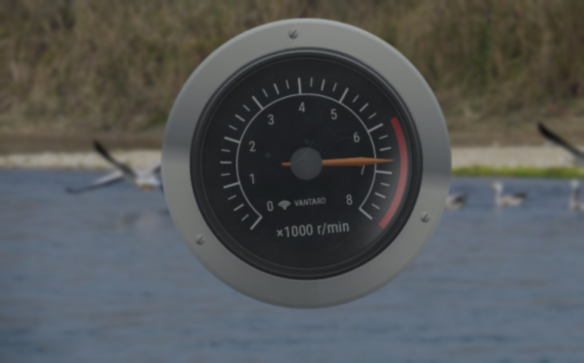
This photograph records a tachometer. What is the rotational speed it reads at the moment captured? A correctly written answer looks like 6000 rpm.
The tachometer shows 6750 rpm
